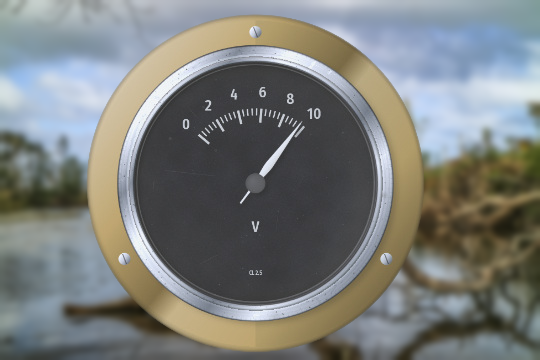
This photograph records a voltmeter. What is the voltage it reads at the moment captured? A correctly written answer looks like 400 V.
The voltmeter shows 9.6 V
